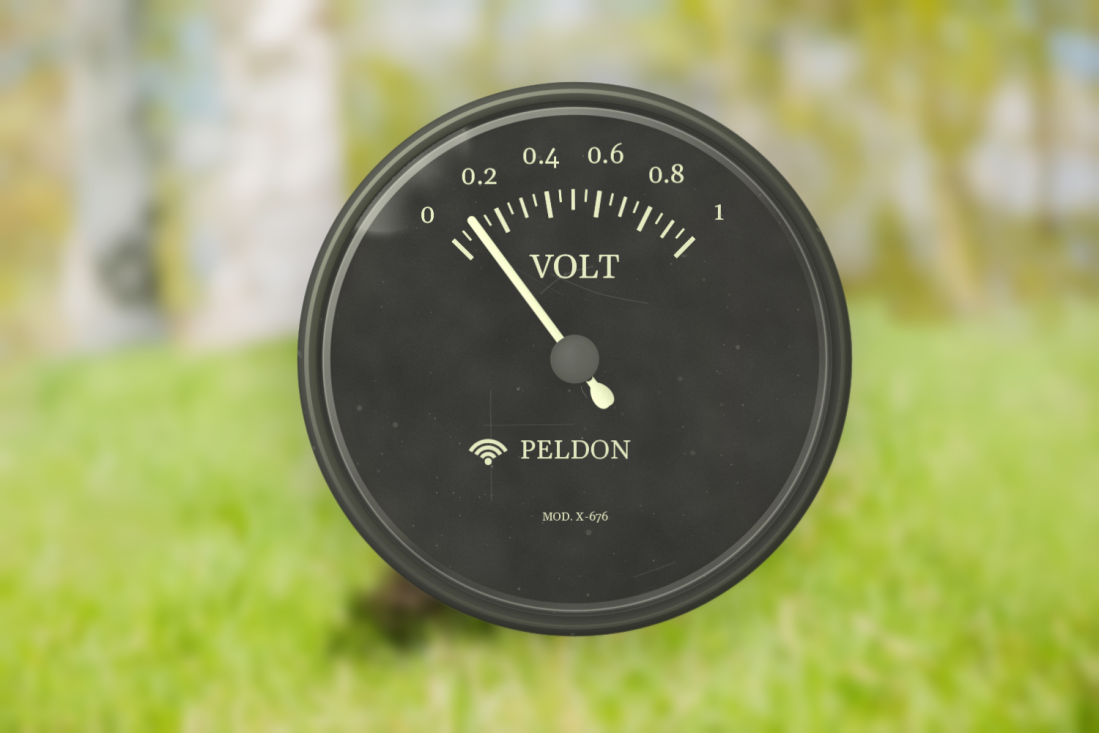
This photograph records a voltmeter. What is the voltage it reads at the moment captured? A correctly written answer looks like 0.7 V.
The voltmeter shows 0.1 V
